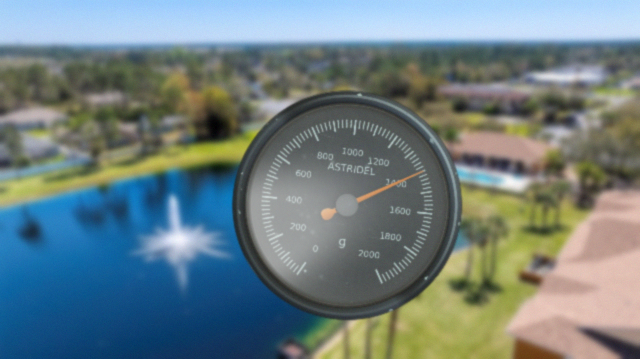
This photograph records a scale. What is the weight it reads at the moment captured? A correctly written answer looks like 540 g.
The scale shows 1400 g
